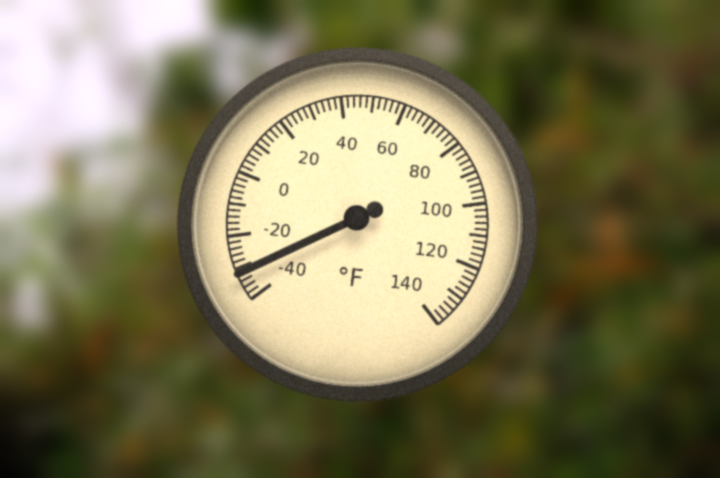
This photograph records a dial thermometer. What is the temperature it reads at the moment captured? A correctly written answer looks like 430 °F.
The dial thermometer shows -32 °F
